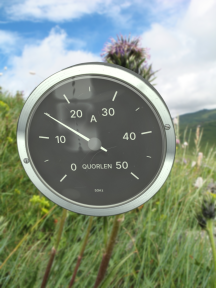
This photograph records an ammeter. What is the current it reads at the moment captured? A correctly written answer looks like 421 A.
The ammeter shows 15 A
